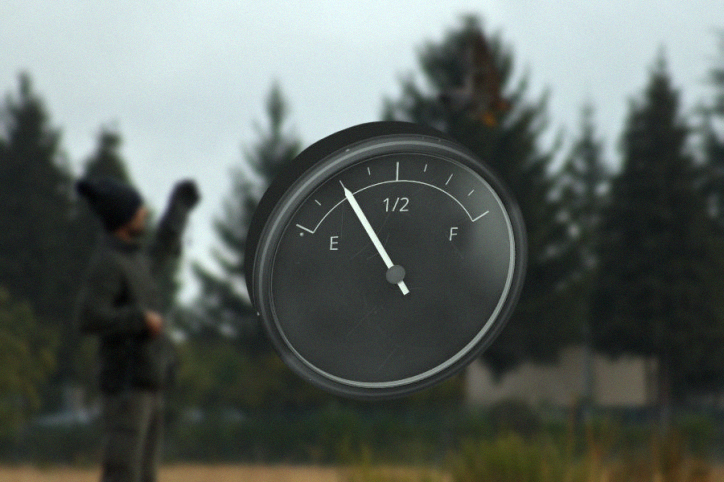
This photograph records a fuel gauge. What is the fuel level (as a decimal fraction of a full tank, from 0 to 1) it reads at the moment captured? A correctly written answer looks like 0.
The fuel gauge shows 0.25
